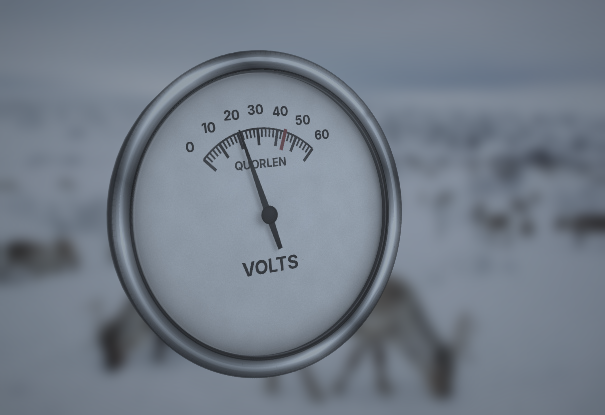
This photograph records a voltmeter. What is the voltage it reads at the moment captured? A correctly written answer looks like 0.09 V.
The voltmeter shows 20 V
